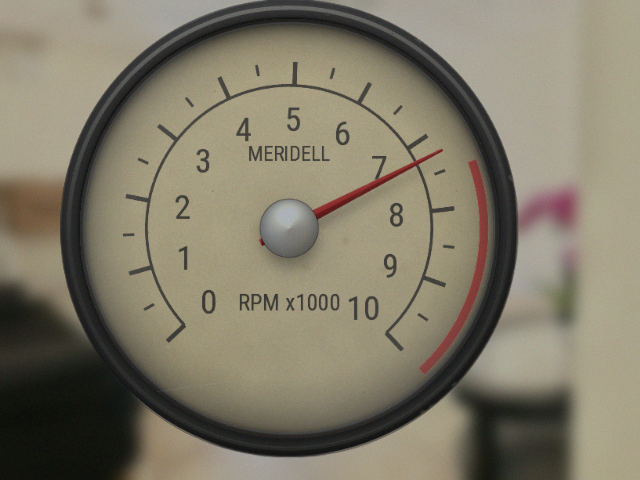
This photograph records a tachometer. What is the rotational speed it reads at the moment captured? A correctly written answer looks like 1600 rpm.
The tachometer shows 7250 rpm
